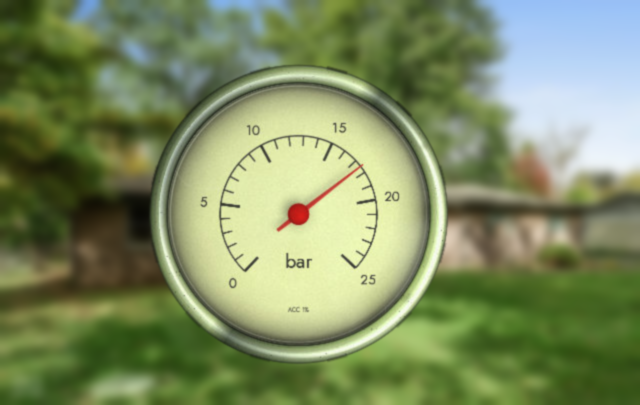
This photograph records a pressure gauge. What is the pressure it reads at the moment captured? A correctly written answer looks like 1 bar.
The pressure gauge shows 17.5 bar
